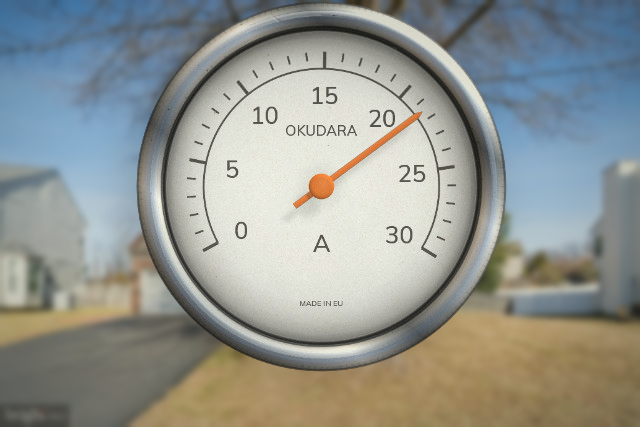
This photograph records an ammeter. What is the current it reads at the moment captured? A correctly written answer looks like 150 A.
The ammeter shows 21.5 A
